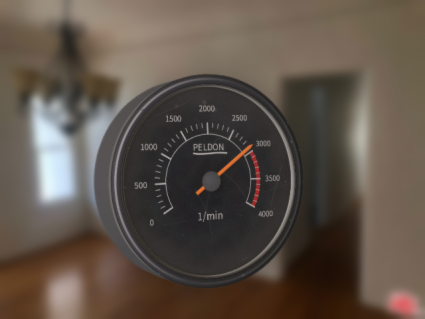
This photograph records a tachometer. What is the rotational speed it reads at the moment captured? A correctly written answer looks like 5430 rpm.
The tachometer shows 2900 rpm
